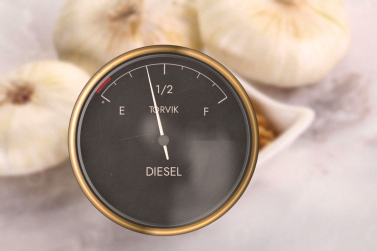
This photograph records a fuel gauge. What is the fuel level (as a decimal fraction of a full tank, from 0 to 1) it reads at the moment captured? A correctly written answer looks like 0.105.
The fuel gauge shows 0.375
